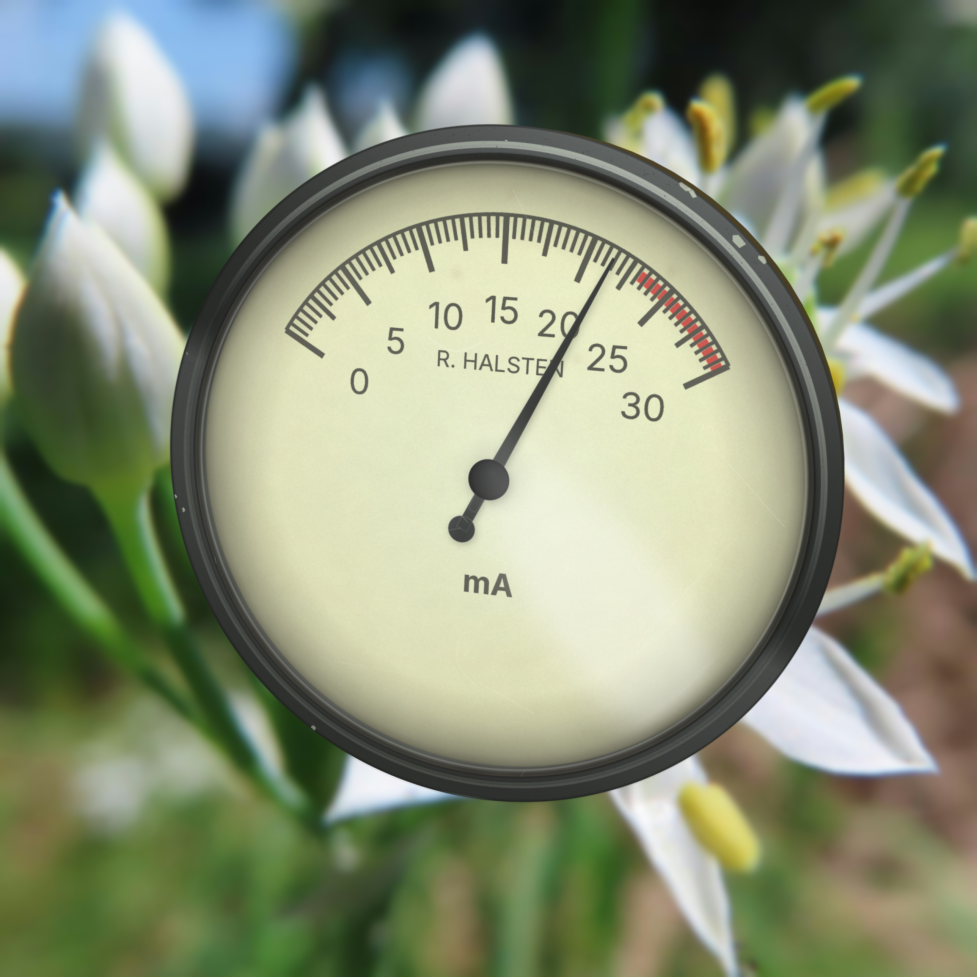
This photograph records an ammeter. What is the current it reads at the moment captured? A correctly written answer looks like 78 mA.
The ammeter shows 21.5 mA
